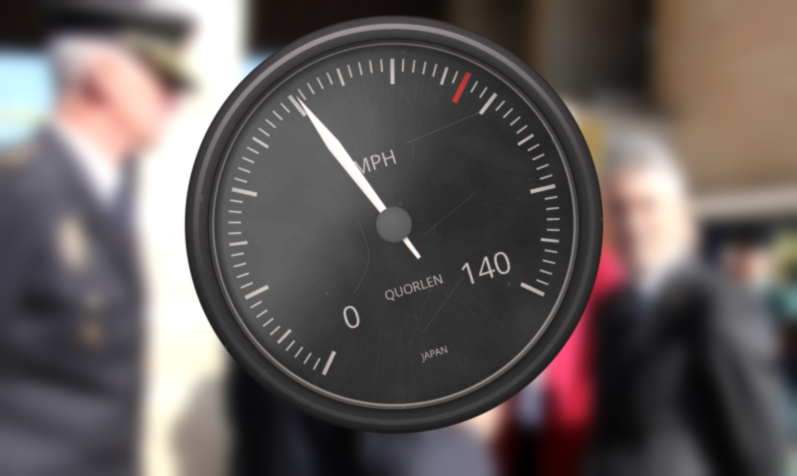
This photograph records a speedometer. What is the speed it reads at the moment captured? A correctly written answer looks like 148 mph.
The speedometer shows 61 mph
